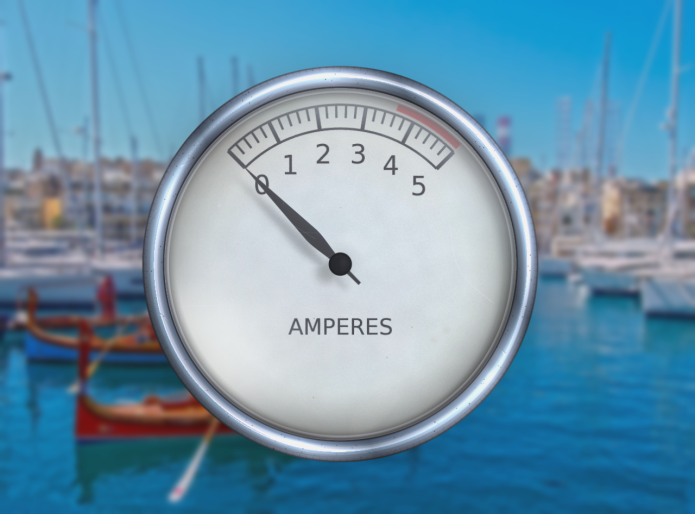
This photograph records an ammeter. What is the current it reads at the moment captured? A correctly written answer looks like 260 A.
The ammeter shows 0 A
